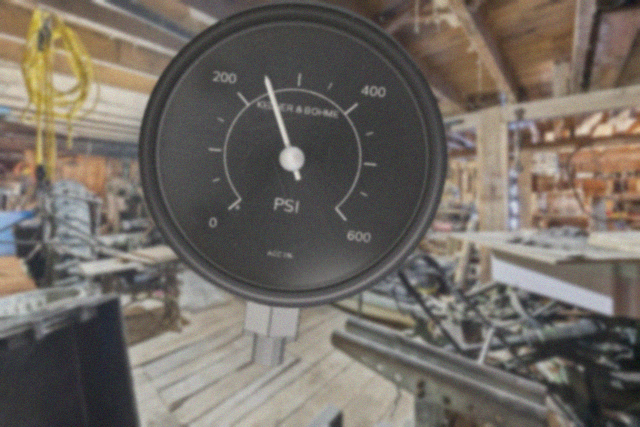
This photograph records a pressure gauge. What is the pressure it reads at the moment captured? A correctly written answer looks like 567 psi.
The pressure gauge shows 250 psi
